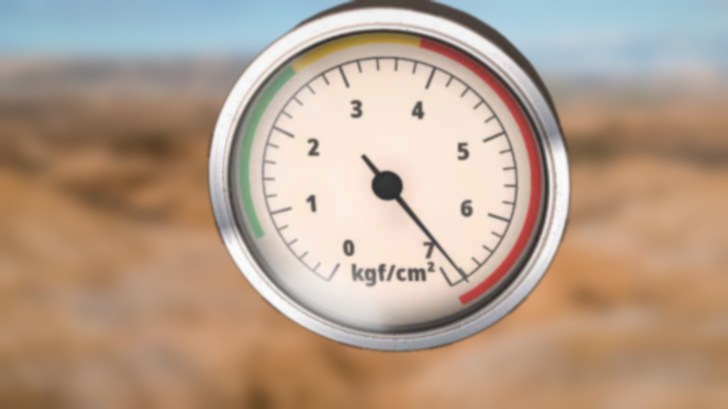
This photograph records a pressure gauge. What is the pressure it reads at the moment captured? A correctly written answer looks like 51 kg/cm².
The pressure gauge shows 6.8 kg/cm²
